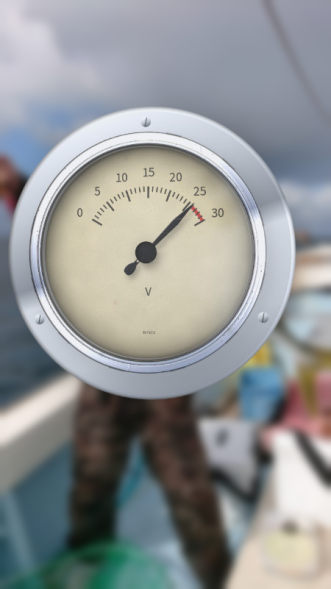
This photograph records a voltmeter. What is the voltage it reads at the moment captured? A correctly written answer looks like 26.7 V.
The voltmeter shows 26 V
